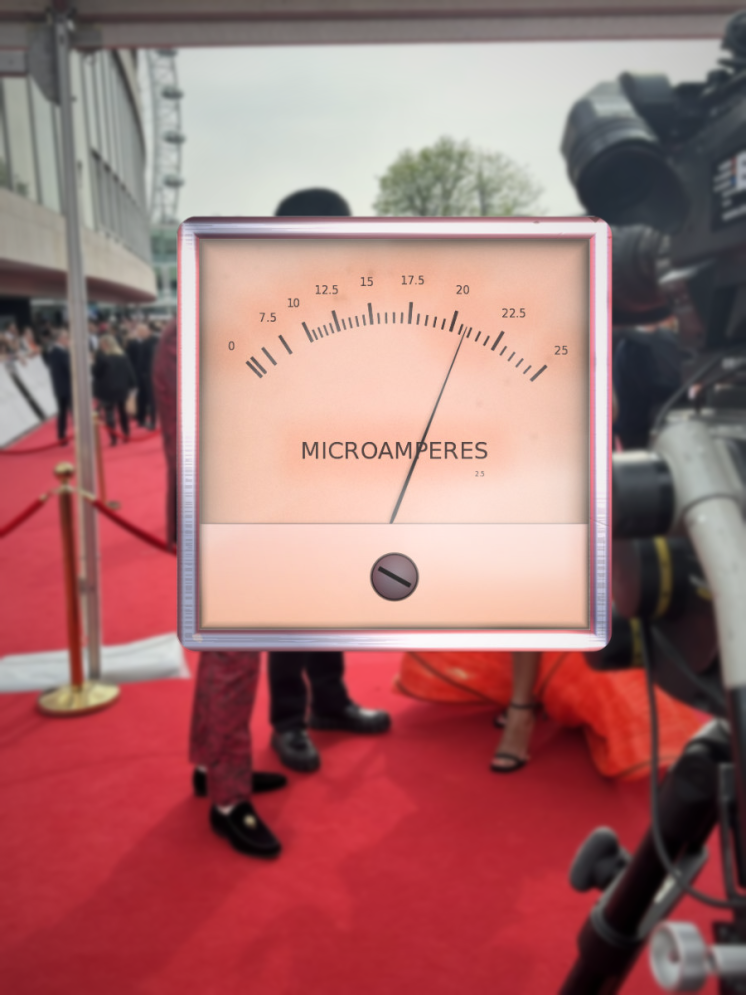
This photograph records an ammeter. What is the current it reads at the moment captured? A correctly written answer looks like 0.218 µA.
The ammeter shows 20.75 µA
